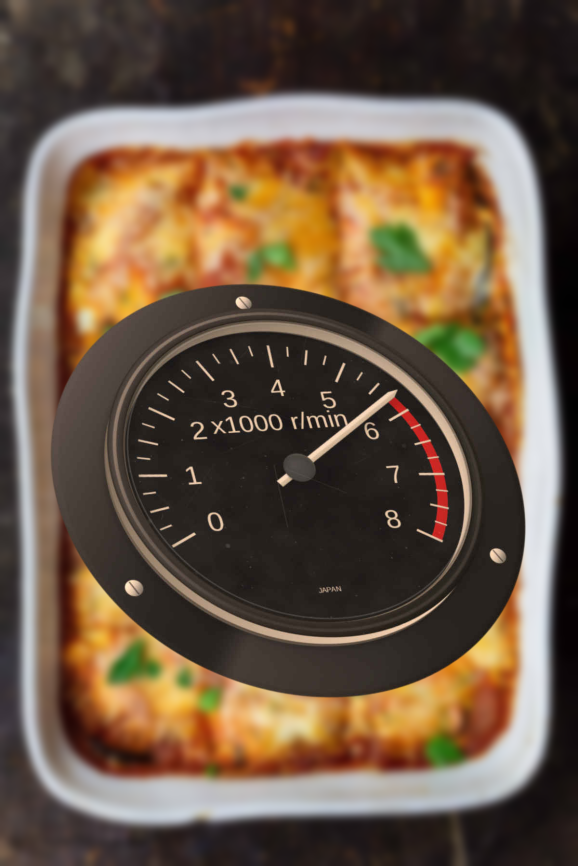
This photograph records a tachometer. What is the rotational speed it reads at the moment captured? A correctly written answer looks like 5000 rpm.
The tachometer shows 5750 rpm
